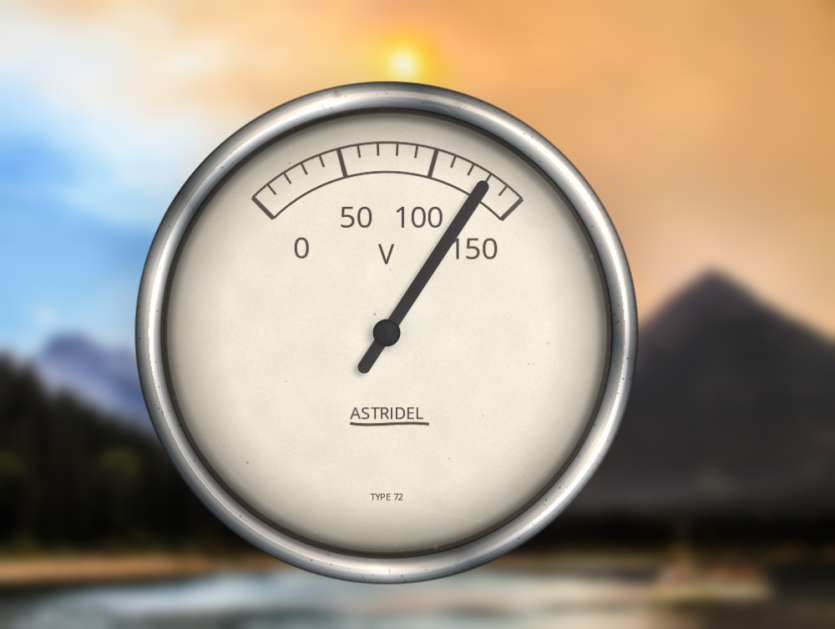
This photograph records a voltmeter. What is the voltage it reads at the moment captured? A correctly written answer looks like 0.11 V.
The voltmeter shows 130 V
